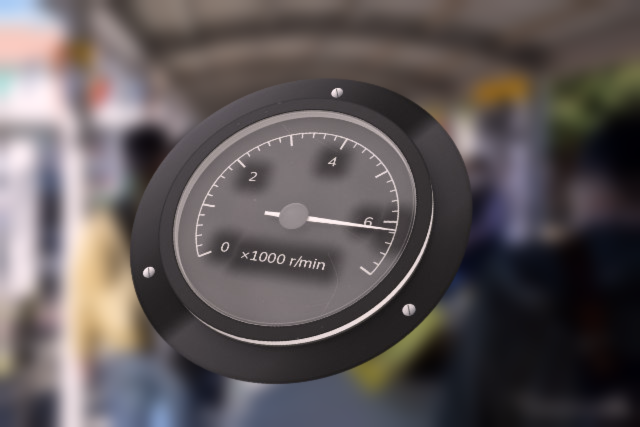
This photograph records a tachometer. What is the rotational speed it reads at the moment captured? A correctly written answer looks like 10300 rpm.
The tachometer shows 6200 rpm
